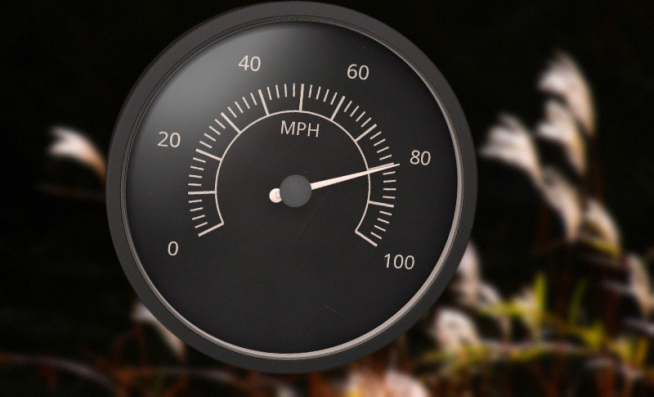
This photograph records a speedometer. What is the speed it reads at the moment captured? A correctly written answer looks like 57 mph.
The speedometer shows 80 mph
